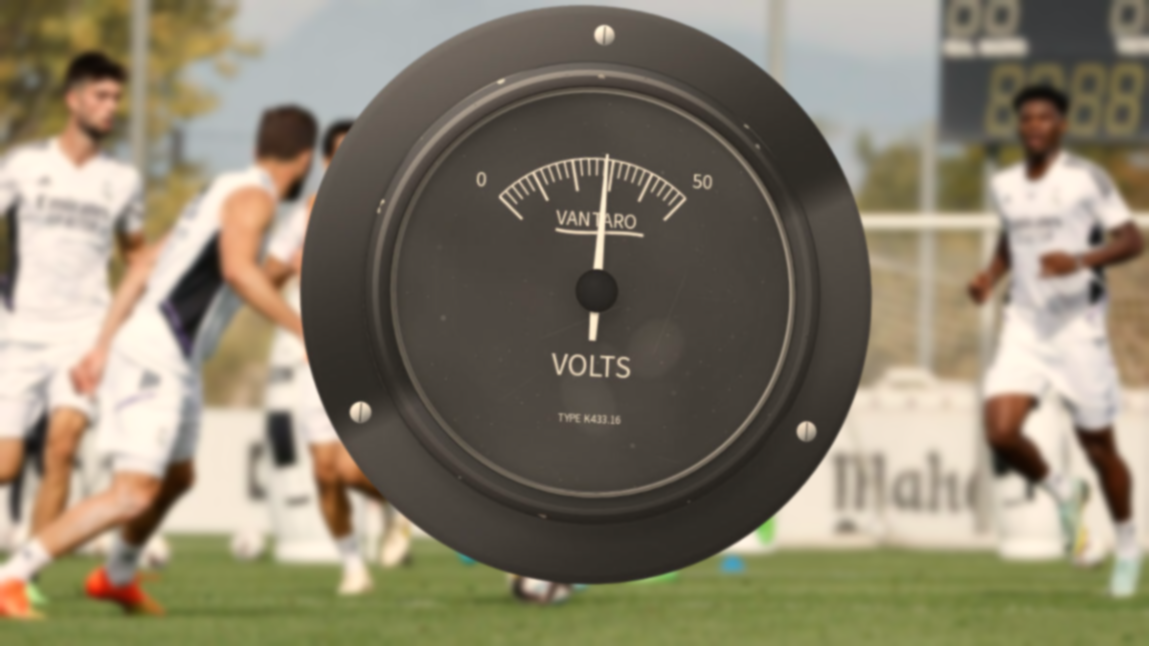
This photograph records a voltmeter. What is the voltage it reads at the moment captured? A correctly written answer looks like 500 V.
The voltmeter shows 28 V
